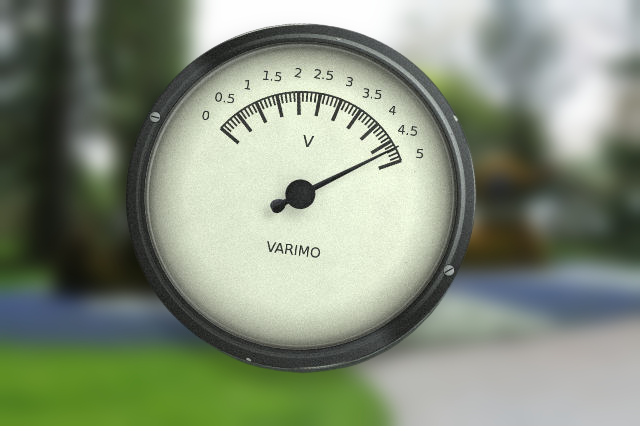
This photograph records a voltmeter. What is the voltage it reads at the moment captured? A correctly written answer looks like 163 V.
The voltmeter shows 4.7 V
